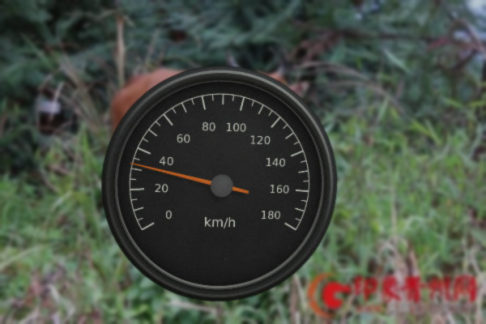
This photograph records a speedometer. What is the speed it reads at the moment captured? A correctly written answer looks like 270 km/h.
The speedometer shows 32.5 km/h
